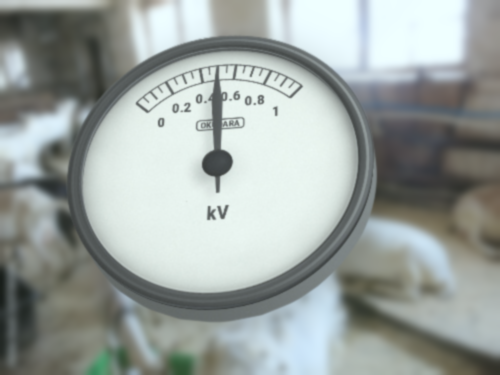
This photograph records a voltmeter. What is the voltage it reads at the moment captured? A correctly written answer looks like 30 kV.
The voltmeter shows 0.5 kV
